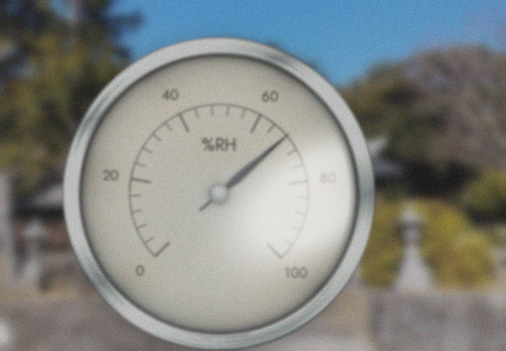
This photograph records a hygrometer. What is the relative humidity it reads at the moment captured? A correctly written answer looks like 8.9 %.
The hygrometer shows 68 %
